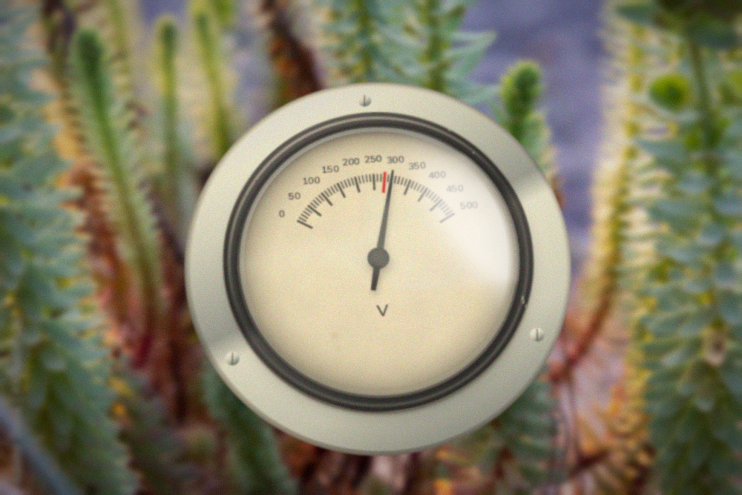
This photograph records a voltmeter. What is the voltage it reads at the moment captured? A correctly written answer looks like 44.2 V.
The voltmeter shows 300 V
